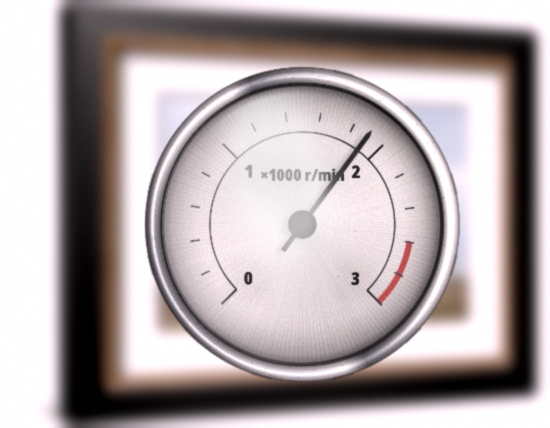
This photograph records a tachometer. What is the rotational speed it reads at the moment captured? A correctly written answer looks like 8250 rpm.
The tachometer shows 1900 rpm
